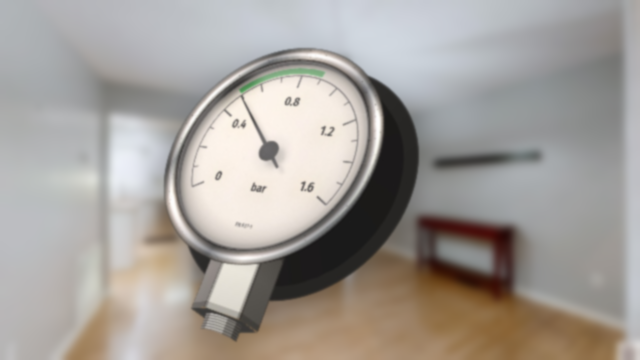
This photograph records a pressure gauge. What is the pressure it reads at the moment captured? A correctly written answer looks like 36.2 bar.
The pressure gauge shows 0.5 bar
